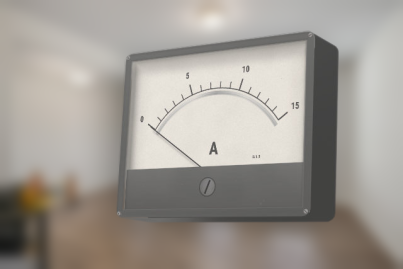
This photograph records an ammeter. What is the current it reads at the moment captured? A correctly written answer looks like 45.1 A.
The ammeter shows 0 A
